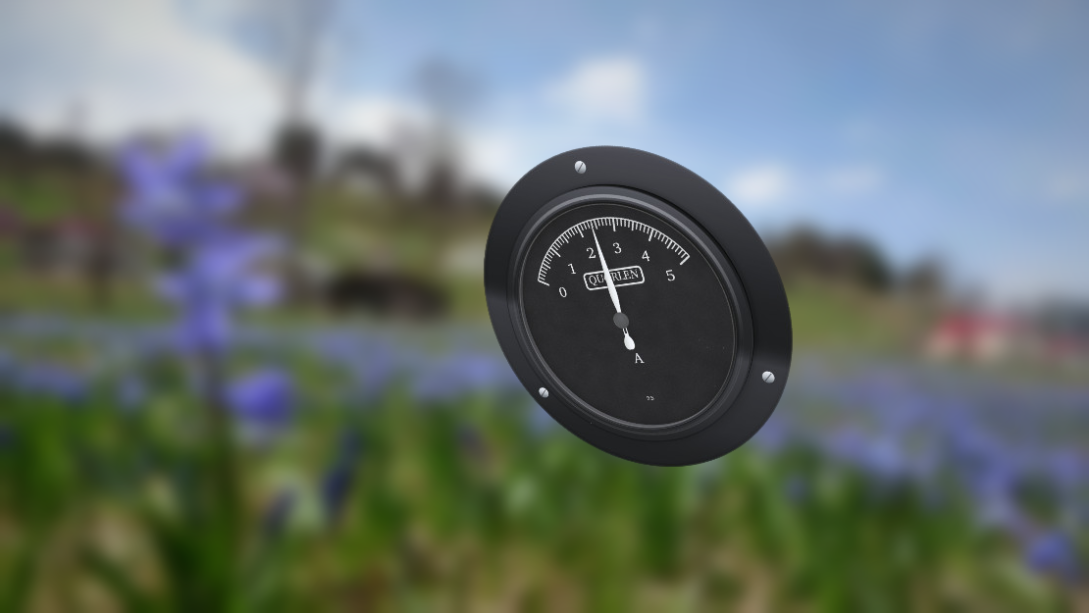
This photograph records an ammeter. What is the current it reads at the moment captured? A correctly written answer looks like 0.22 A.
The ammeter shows 2.5 A
